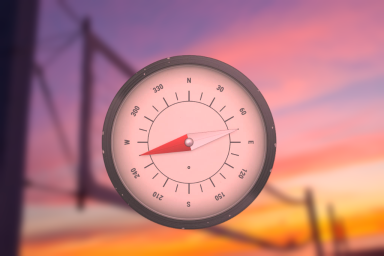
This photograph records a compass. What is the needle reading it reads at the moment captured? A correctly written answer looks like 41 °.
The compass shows 255 °
